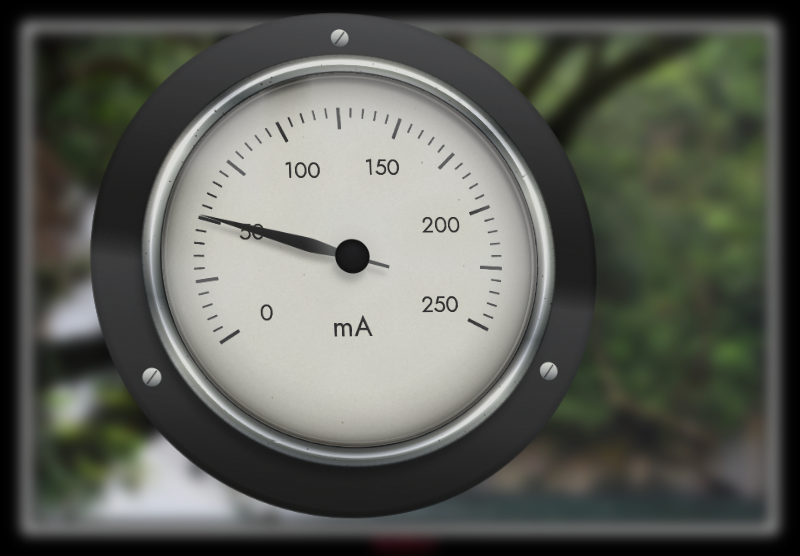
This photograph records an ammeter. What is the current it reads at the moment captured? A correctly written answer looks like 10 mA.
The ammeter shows 50 mA
